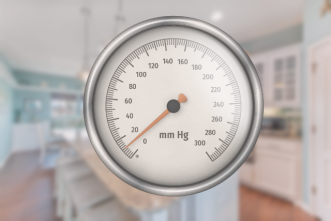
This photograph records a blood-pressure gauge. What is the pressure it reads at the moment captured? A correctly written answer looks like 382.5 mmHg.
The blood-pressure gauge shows 10 mmHg
